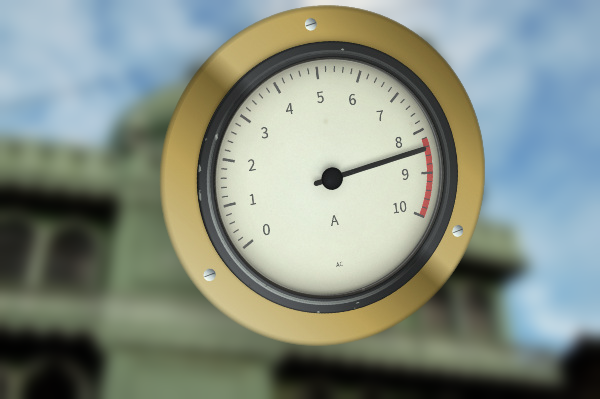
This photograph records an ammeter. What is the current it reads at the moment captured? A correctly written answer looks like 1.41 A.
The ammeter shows 8.4 A
